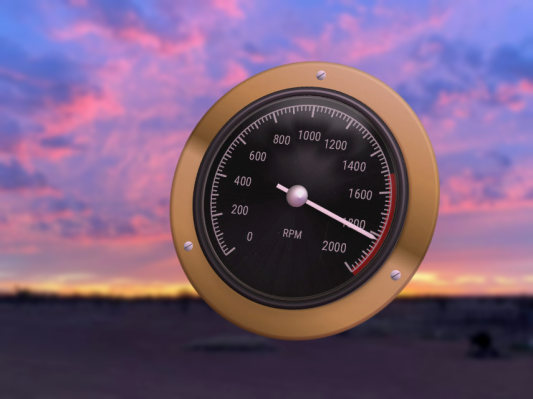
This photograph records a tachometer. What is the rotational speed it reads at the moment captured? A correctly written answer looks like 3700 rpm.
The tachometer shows 1820 rpm
